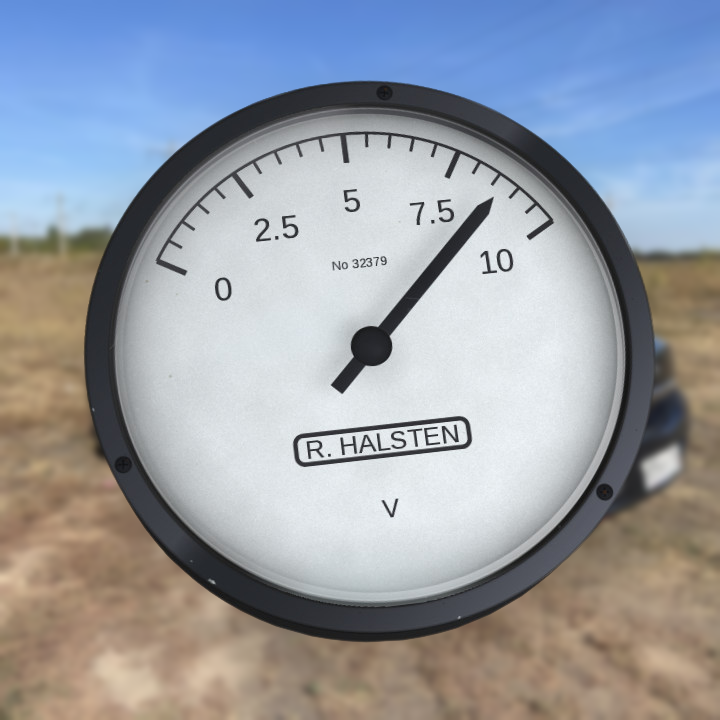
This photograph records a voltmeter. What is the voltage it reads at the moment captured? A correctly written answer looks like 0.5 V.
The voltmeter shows 8.75 V
